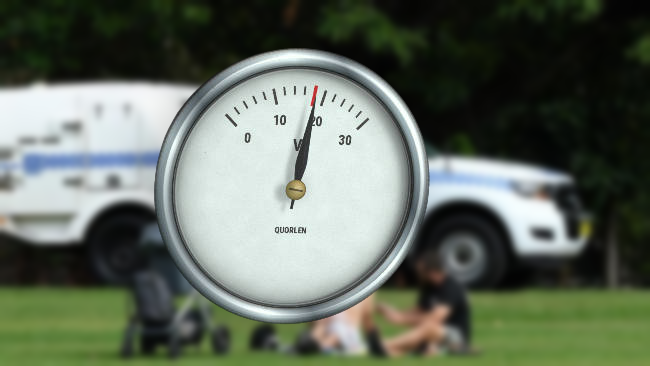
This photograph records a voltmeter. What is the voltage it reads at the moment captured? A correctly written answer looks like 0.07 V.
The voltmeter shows 18 V
